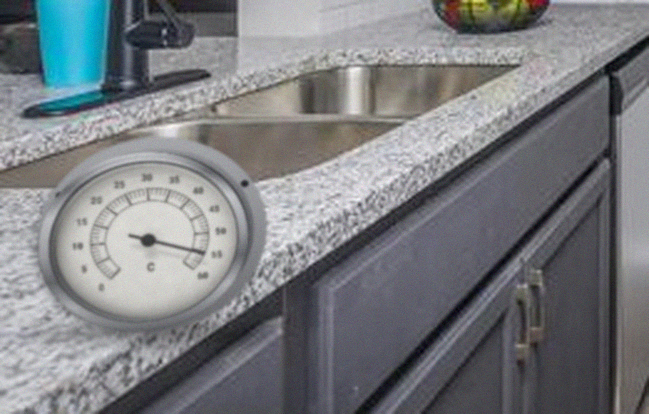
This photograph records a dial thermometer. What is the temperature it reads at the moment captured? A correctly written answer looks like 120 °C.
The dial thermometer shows 55 °C
